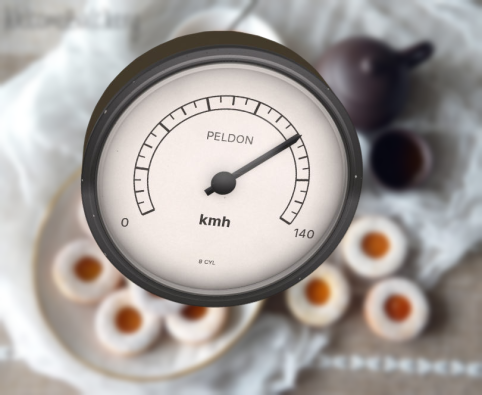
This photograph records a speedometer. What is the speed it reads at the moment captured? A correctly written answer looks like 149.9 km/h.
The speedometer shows 100 km/h
